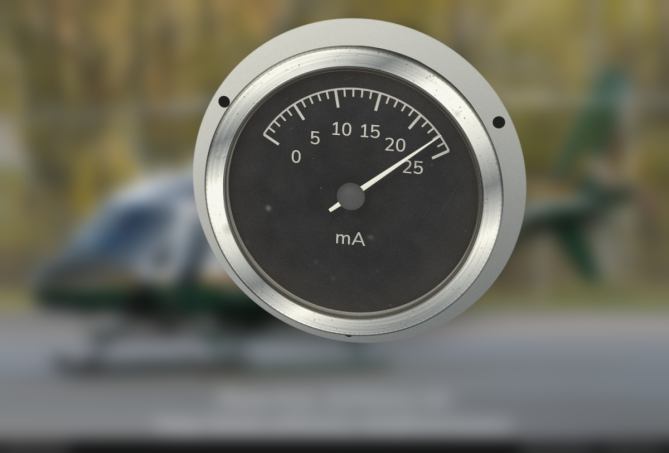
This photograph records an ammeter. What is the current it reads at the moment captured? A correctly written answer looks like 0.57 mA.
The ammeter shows 23 mA
